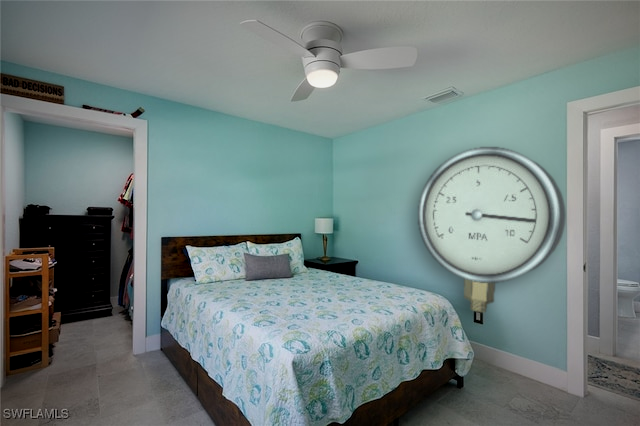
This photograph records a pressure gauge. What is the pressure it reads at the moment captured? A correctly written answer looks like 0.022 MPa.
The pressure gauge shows 9 MPa
